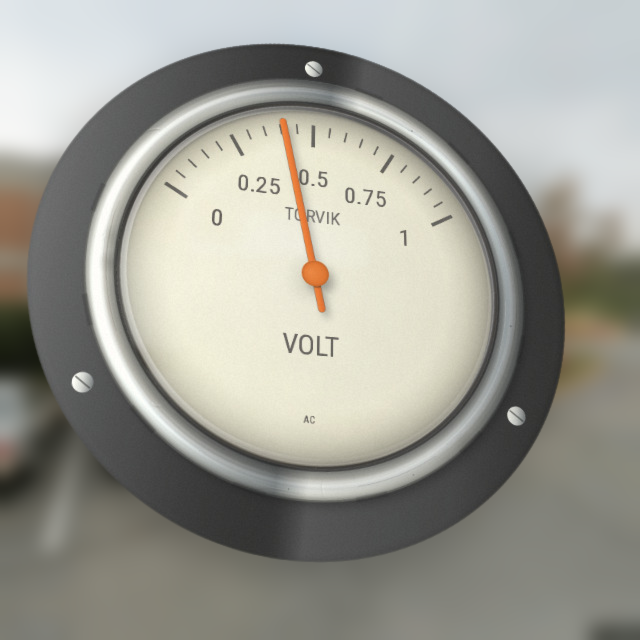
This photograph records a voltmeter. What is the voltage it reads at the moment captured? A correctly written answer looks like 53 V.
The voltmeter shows 0.4 V
